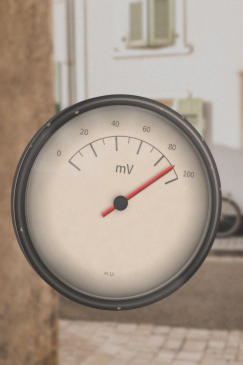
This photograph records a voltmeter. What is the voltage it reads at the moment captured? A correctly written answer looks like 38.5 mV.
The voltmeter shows 90 mV
